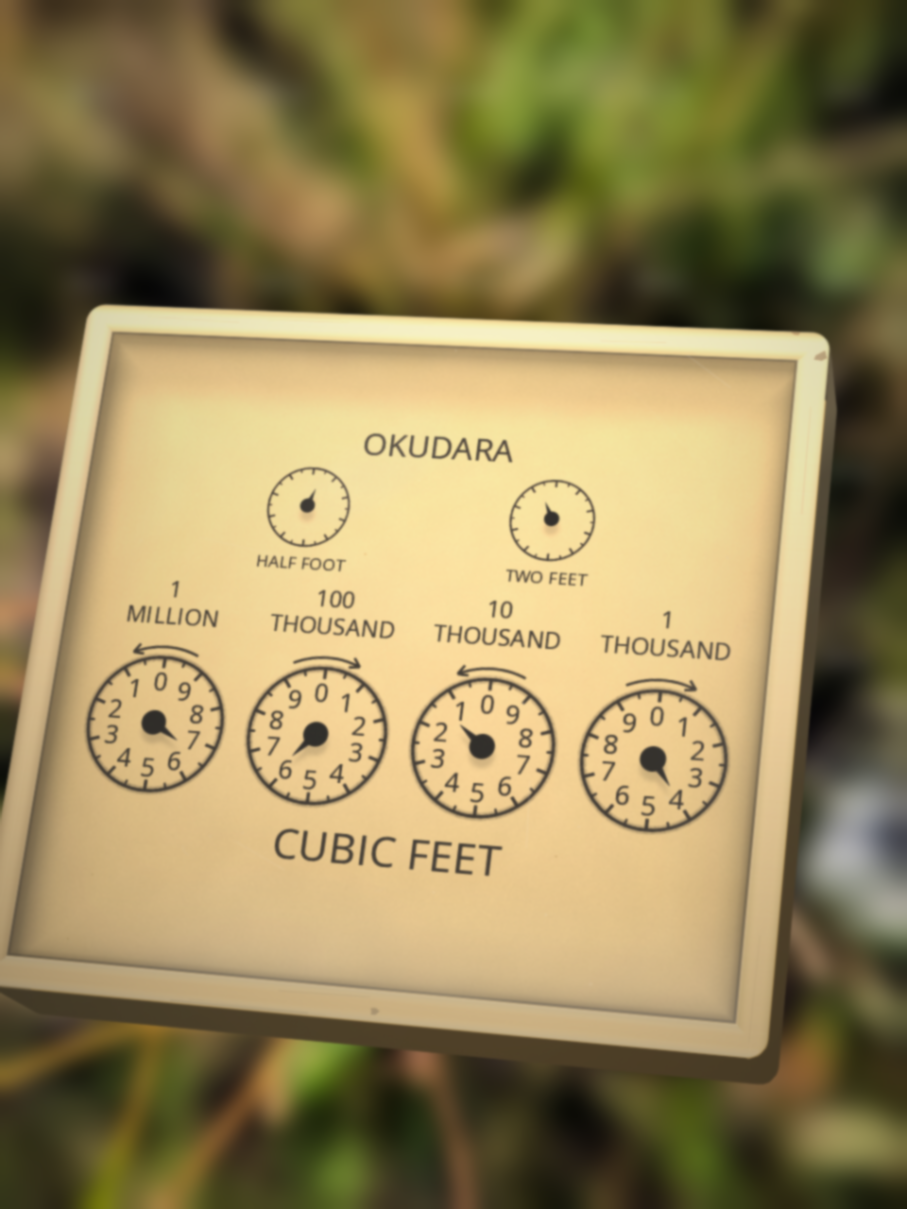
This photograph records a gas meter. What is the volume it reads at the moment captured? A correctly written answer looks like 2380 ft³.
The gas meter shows 661400 ft³
